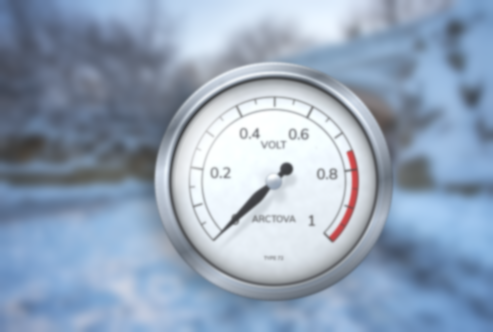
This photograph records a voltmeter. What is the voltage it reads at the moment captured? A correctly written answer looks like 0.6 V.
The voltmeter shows 0 V
